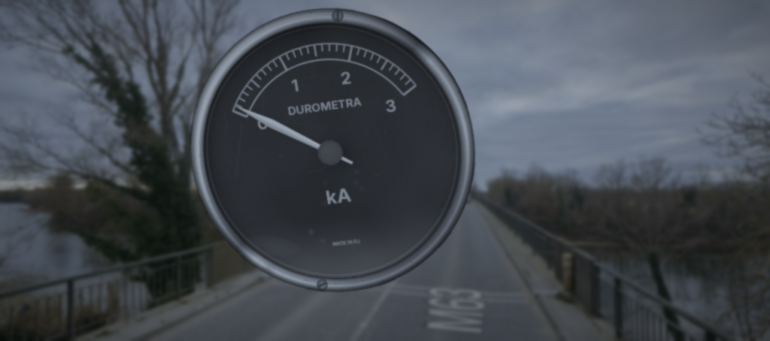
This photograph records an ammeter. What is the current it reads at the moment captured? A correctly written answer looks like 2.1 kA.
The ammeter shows 0.1 kA
